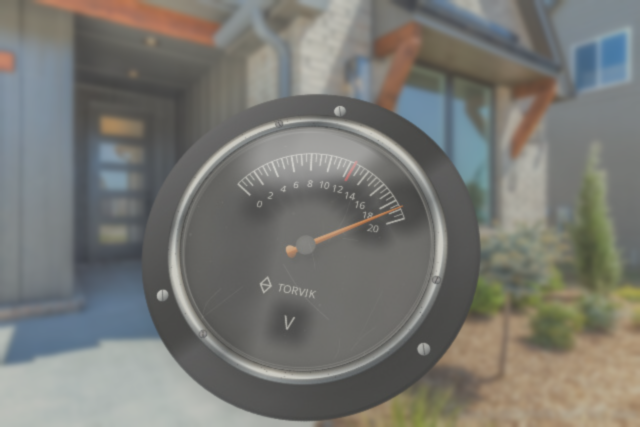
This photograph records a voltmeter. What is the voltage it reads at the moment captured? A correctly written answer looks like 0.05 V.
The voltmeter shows 19 V
